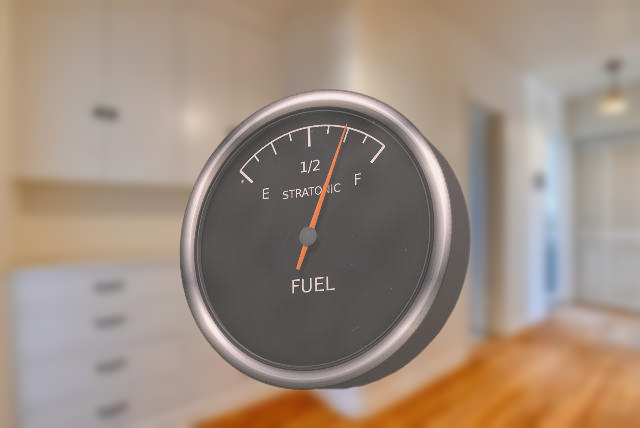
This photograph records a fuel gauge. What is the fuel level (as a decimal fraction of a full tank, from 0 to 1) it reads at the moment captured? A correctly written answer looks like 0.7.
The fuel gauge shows 0.75
